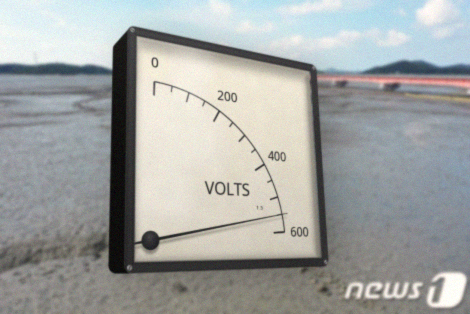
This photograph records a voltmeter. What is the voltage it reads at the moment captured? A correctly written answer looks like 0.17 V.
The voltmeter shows 550 V
